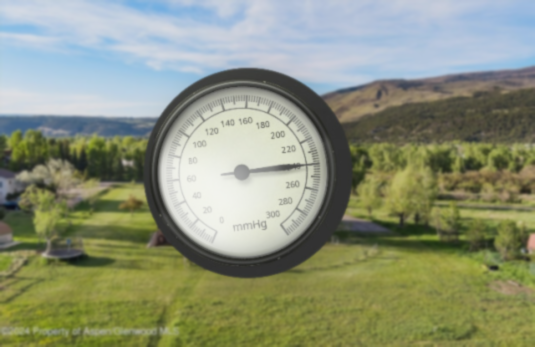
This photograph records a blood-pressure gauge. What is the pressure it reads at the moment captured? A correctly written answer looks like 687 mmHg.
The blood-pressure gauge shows 240 mmHg
